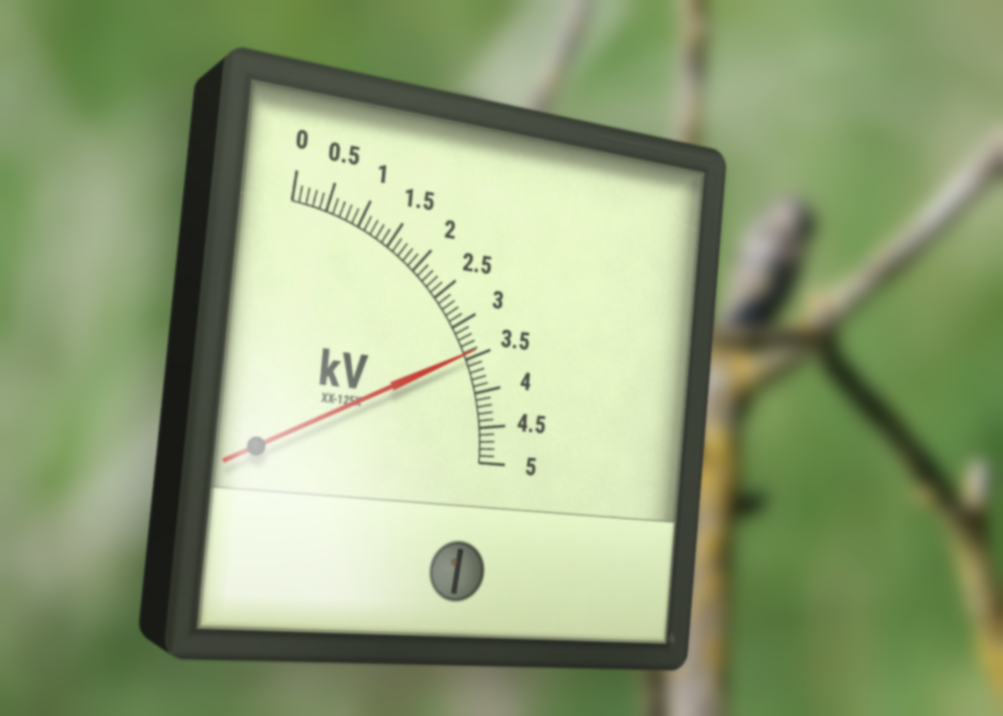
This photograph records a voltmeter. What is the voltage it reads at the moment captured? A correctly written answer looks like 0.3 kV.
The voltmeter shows 3.4 kV
